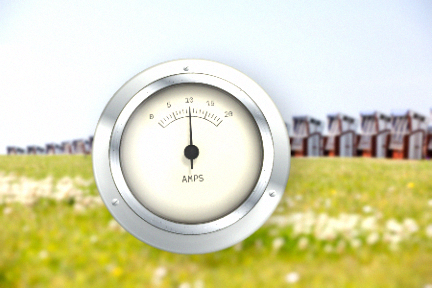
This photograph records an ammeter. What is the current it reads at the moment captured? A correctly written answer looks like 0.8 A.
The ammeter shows 10 A
